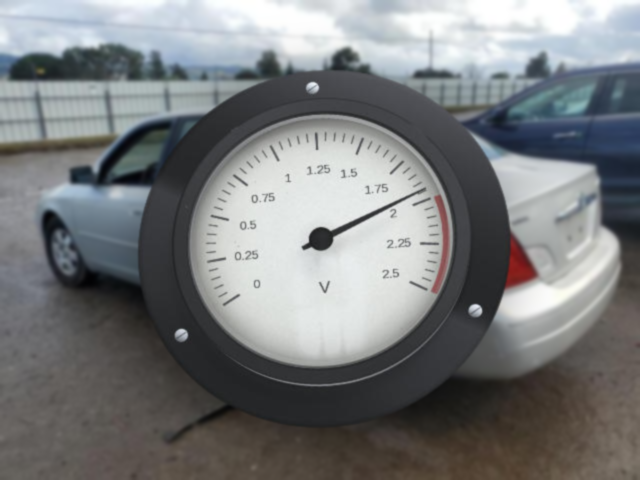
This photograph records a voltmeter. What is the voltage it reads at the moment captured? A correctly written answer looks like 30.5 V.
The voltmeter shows 1.95 V
